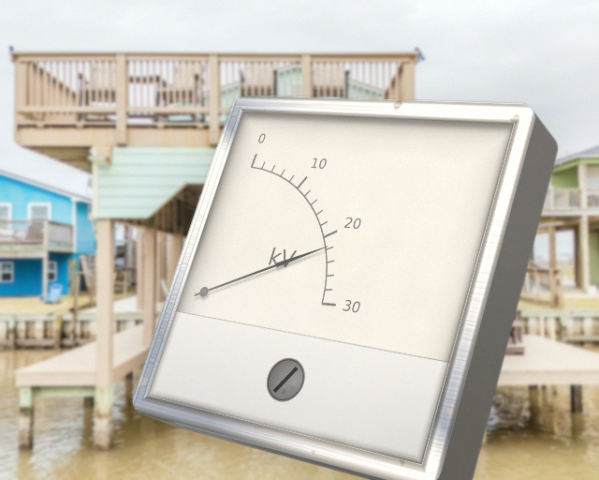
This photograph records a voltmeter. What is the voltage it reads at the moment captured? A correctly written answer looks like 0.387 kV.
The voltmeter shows 22 kV
